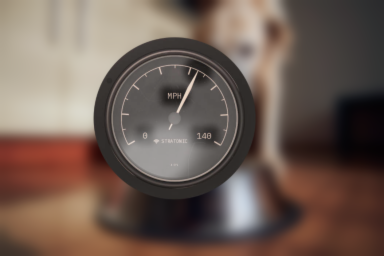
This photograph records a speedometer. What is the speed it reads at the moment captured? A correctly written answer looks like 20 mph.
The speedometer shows 85 mph
